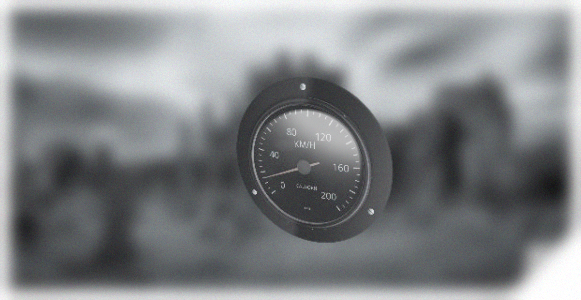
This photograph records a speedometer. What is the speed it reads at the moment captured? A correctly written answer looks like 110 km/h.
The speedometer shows 15 km/h
